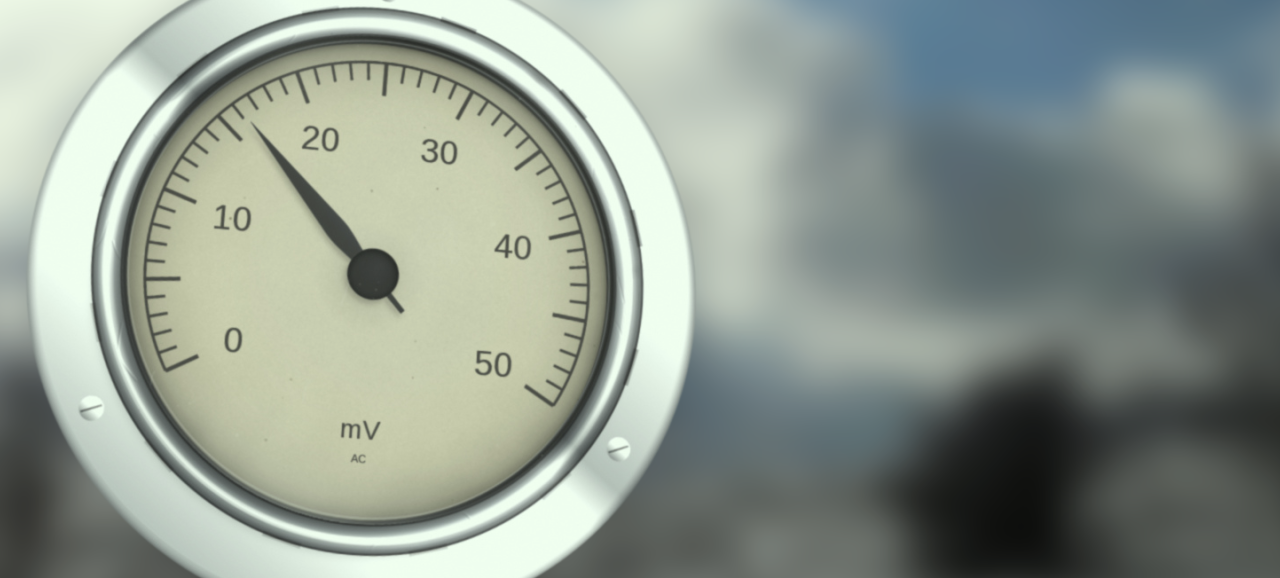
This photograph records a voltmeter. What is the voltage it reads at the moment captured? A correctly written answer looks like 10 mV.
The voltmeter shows 16 mV
